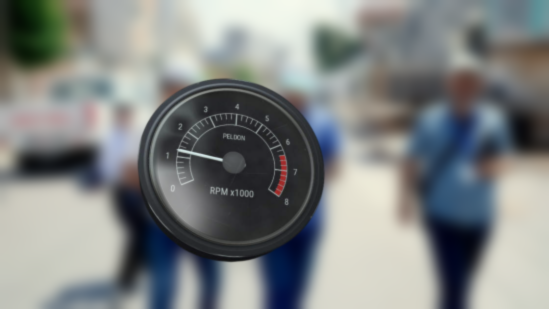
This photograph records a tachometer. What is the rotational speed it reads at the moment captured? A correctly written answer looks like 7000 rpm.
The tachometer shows 1200 rpm
